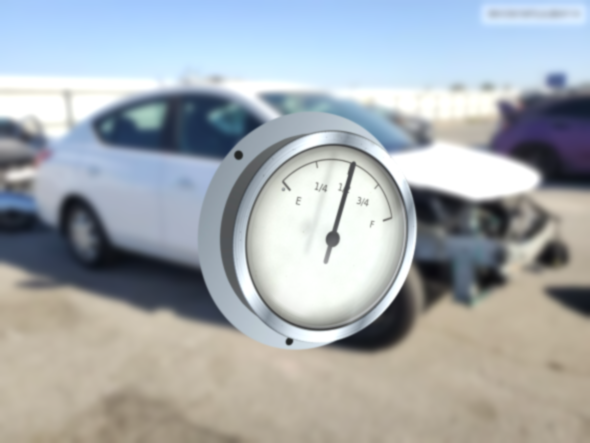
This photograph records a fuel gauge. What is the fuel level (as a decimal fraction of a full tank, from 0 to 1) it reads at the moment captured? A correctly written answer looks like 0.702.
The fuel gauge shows 0.5
